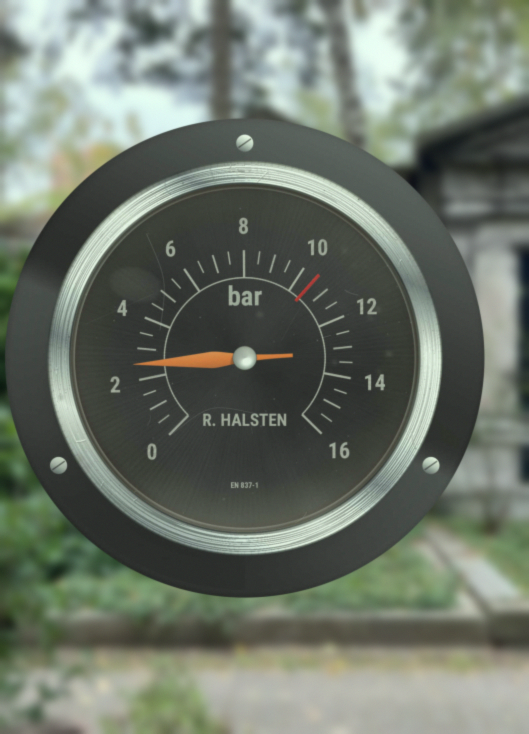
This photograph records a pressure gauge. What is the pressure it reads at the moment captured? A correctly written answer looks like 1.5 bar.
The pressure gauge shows 2.5 bar
